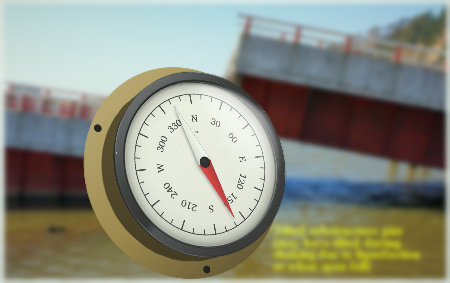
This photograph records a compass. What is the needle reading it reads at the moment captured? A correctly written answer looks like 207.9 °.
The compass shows 160 °
